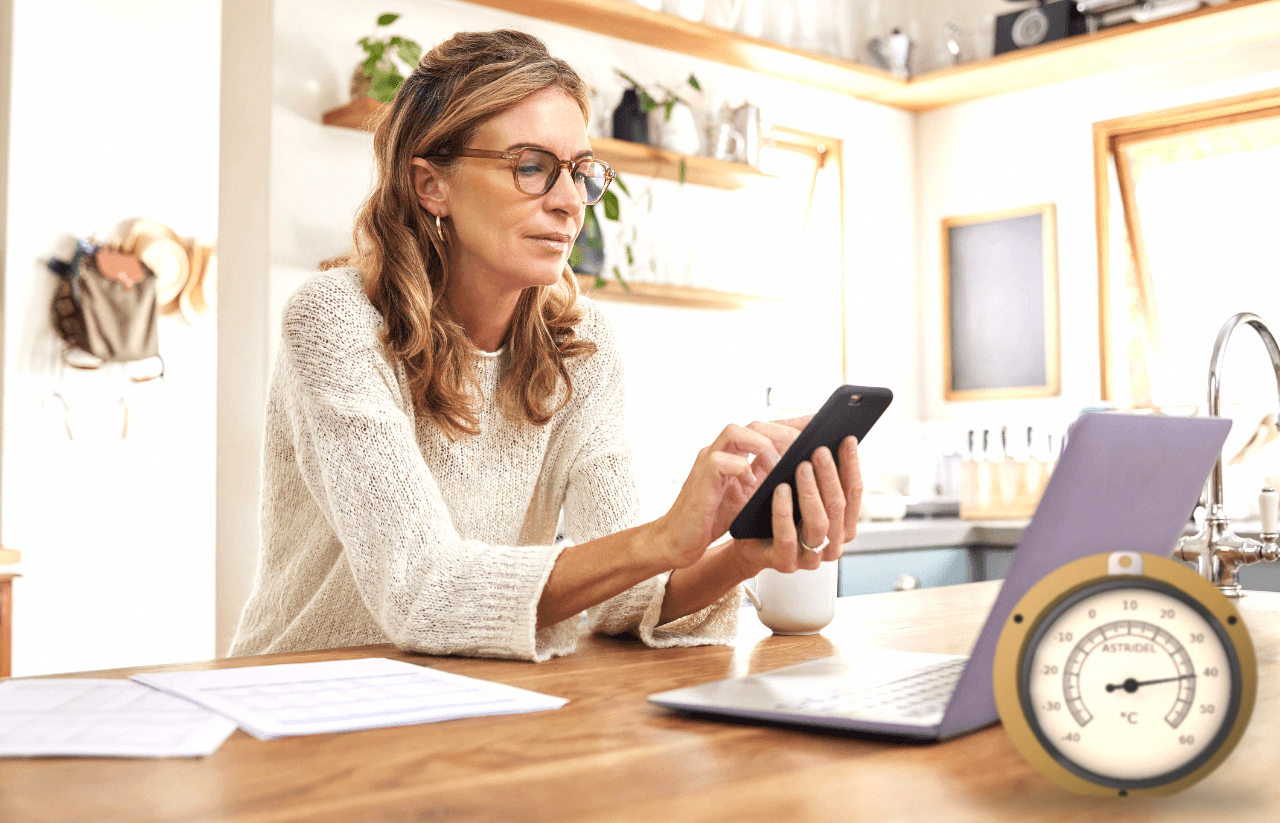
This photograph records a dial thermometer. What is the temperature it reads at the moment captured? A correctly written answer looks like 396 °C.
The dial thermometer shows 40 °C
